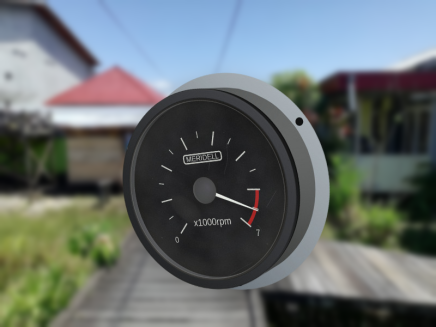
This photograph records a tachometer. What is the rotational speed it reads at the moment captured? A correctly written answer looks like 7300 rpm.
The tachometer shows 6500 rpm
